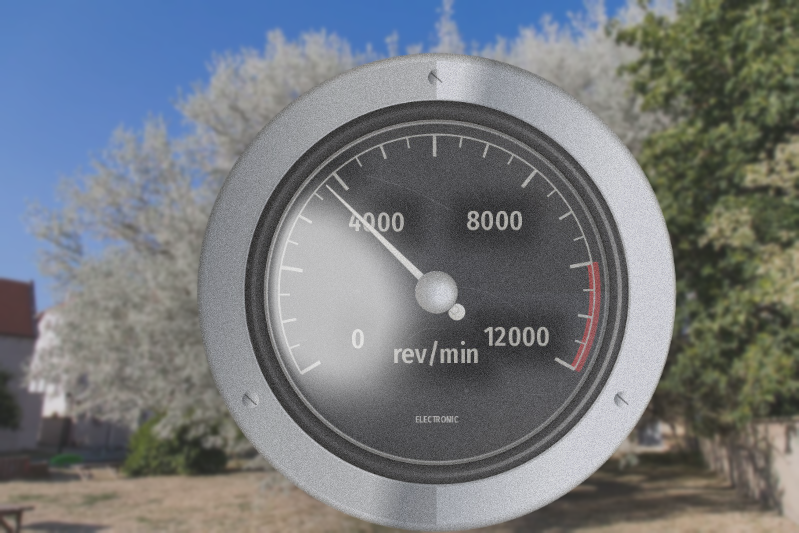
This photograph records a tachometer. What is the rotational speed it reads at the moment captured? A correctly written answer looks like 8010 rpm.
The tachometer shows 3750 rpm
